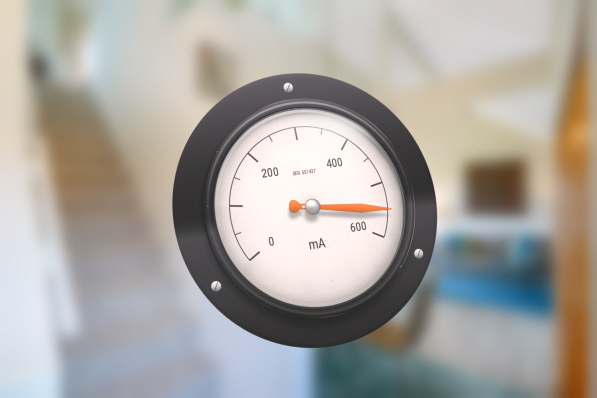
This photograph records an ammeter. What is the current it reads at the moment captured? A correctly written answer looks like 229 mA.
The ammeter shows 550 mA
